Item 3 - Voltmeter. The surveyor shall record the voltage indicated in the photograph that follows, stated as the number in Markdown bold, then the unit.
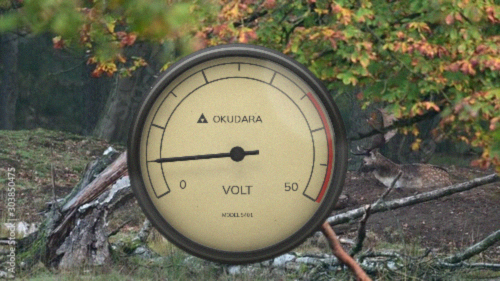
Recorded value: **5** V
